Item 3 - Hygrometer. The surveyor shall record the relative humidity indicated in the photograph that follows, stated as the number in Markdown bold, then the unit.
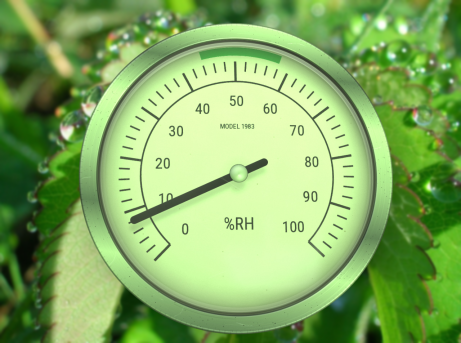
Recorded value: **8** %
